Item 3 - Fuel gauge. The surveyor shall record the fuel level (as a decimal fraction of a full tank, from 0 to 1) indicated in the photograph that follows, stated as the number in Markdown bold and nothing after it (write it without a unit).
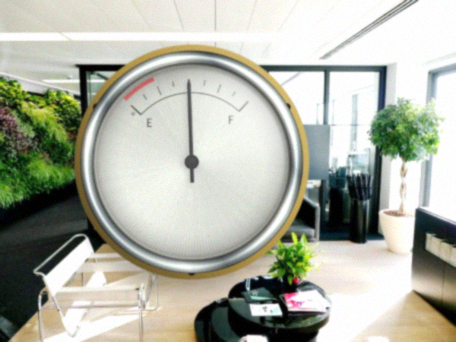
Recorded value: **0.5**
